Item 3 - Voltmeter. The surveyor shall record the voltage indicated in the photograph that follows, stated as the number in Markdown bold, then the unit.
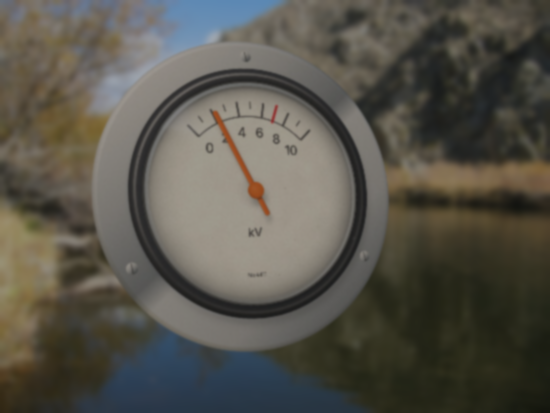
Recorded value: **2** kV
